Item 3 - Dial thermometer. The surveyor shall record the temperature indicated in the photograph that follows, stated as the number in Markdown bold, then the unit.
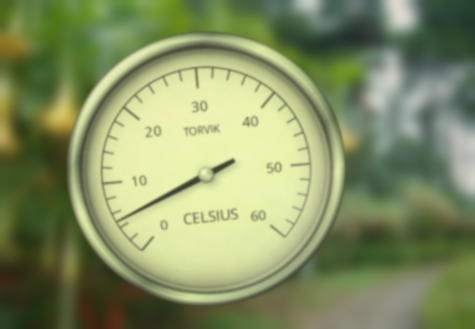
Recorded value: **5** °C
